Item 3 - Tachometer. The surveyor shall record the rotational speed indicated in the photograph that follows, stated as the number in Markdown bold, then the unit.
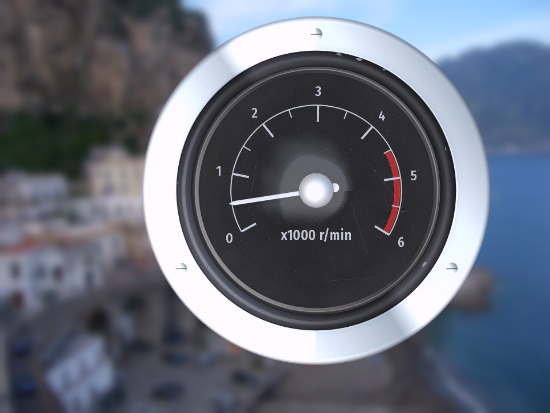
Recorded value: **500** rpm
